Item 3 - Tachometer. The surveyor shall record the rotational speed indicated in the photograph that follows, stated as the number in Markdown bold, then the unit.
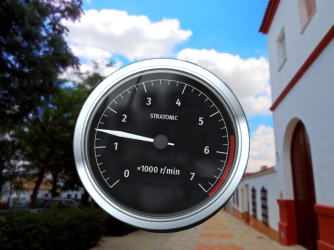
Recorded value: **1400** rpm
